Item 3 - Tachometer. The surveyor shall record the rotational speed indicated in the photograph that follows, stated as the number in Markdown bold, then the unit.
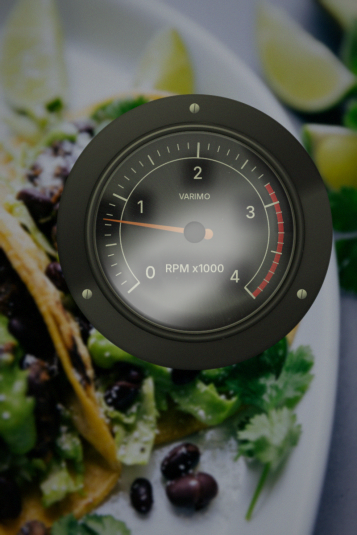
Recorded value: **750** rpm
